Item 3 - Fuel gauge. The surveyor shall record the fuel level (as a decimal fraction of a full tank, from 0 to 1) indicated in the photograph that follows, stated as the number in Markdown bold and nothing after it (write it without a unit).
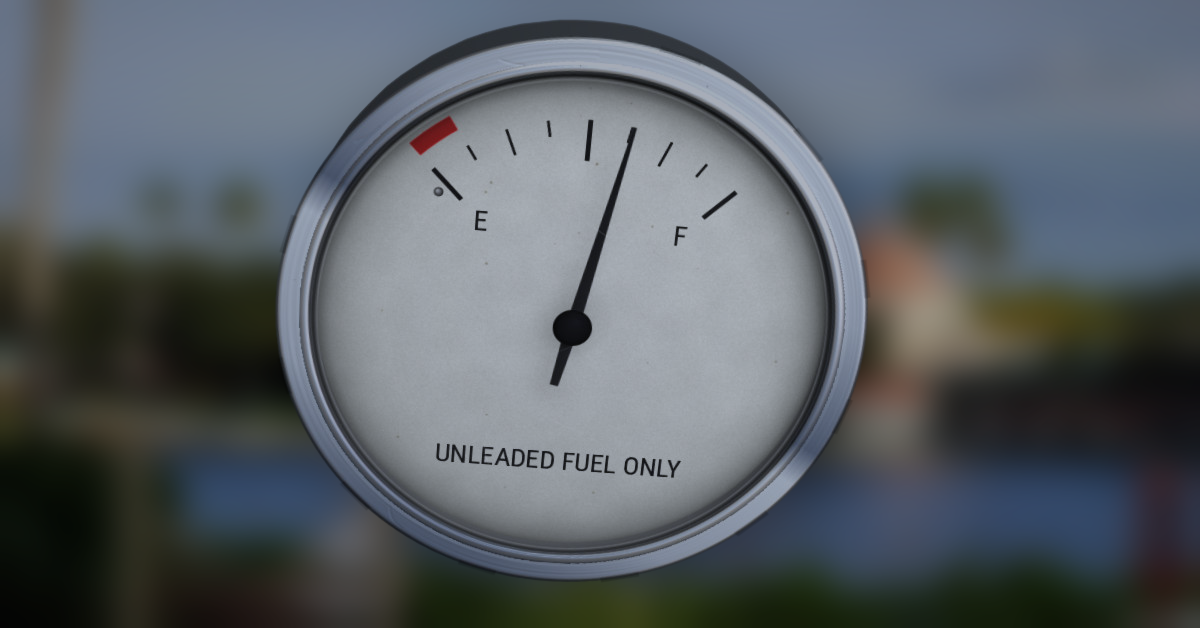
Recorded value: **0.625**
